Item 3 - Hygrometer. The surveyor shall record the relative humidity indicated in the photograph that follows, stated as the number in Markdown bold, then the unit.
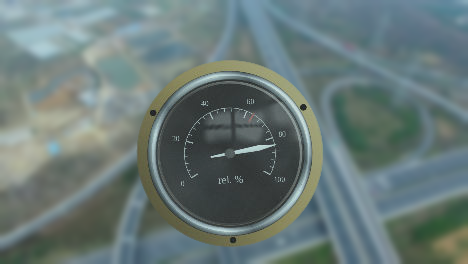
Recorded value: **84** %
